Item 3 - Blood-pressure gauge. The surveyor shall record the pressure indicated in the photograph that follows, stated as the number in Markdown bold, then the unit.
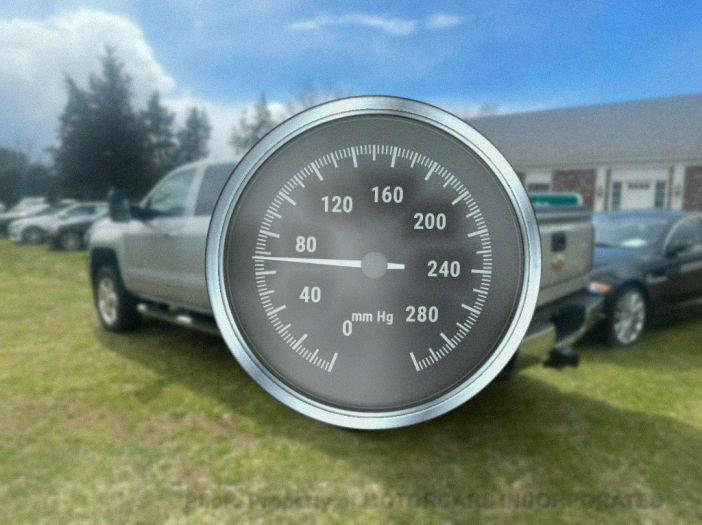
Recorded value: **68** mmHg
